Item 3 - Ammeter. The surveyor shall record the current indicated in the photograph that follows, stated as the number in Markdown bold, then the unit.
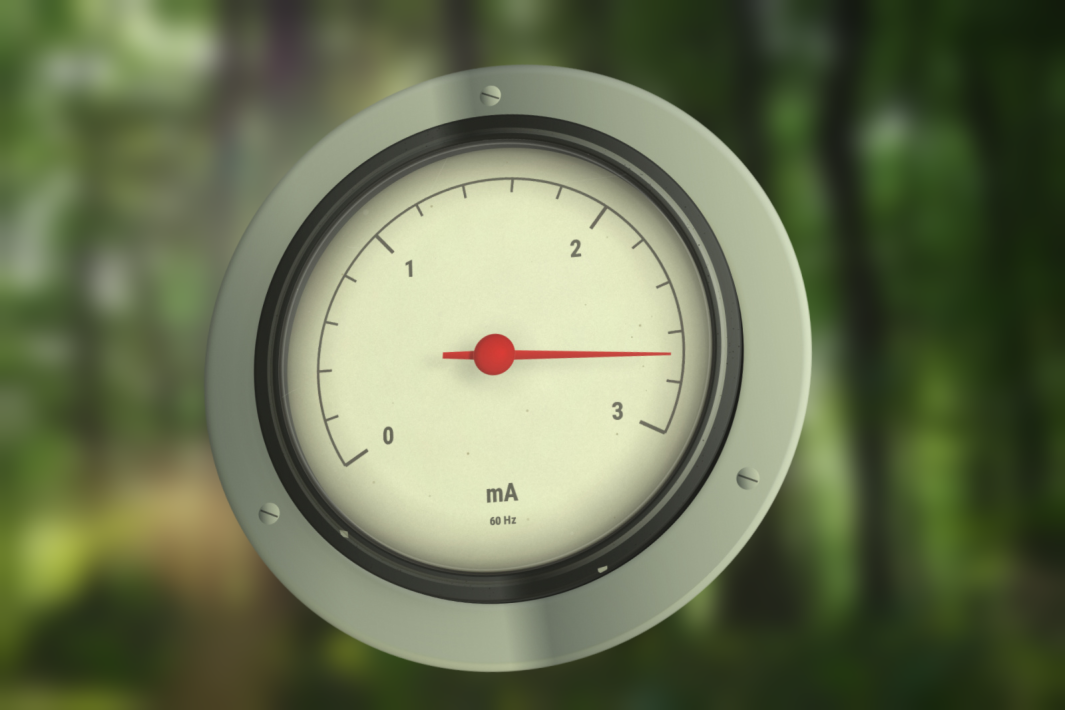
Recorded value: **2.7** mA
